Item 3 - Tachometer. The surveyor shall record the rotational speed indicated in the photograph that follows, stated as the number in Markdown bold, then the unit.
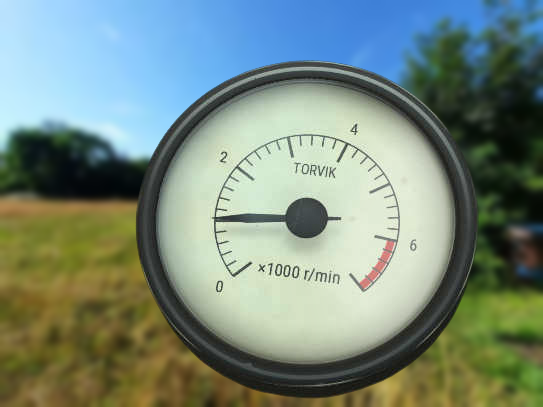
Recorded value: **1000** rpm
